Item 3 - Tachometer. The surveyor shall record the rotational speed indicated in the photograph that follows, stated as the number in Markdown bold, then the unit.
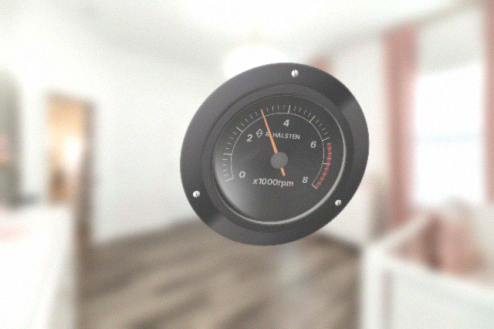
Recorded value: **3000** rpm
